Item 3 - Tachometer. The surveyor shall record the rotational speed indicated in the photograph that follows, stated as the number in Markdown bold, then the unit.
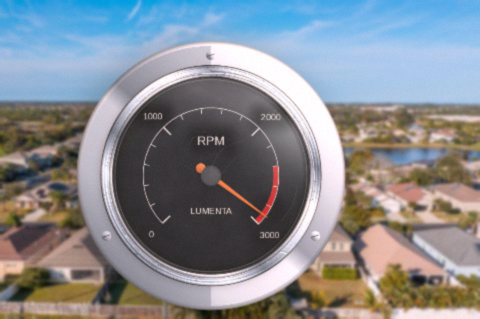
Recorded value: **2900** rpm
